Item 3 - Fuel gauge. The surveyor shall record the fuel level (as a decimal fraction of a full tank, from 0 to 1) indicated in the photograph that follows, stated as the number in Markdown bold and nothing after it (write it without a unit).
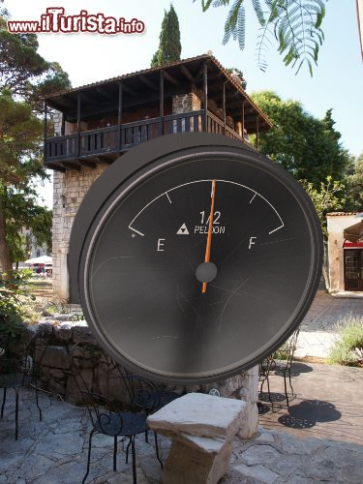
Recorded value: **0.5**
